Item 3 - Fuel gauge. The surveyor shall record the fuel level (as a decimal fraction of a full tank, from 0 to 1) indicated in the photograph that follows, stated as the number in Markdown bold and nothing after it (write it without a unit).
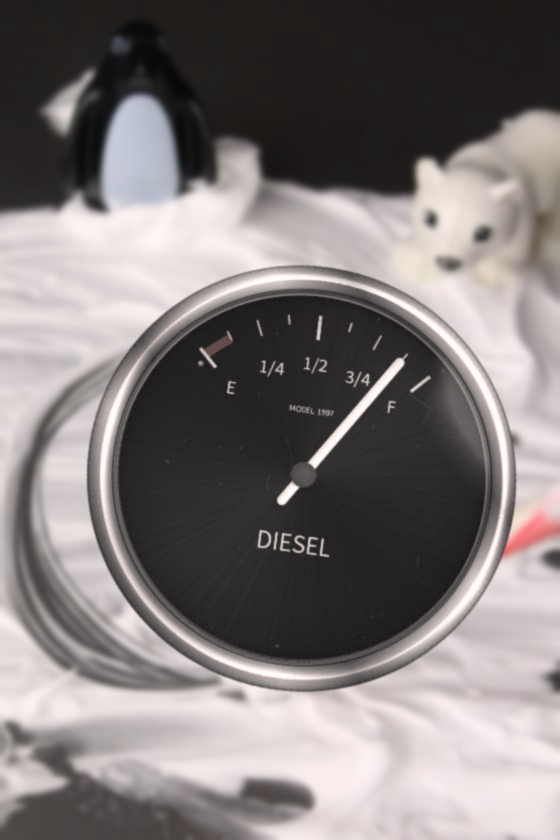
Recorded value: **0.875**
